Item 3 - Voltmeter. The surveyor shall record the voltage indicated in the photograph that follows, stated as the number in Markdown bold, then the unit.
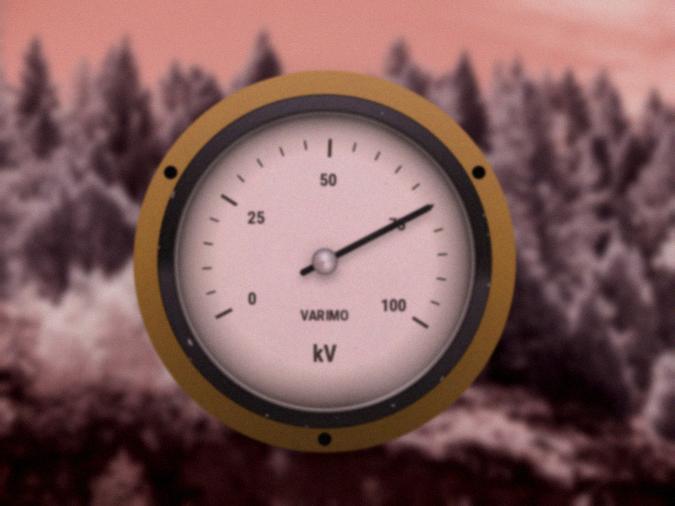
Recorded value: **75** kV
